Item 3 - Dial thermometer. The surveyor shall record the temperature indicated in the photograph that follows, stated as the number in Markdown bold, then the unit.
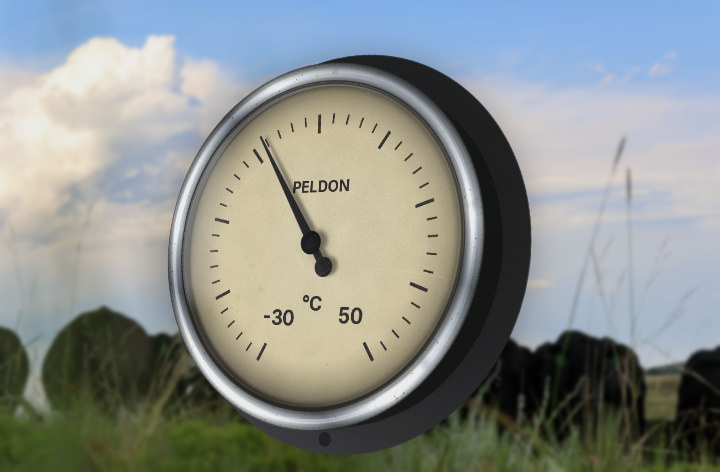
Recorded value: **2** °C
